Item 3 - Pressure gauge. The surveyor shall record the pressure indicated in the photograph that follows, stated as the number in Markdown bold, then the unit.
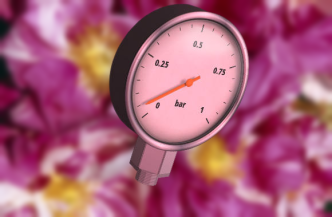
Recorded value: **0.05** bar
